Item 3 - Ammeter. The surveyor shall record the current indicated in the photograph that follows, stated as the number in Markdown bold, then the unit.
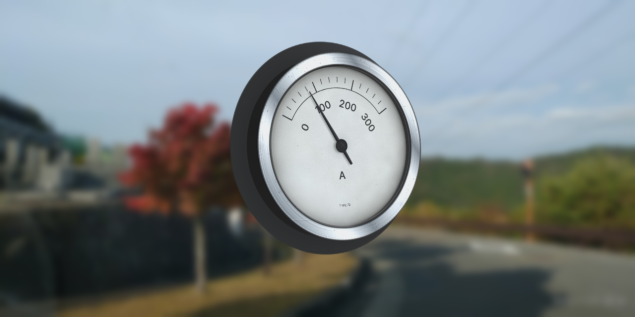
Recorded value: **80** A
